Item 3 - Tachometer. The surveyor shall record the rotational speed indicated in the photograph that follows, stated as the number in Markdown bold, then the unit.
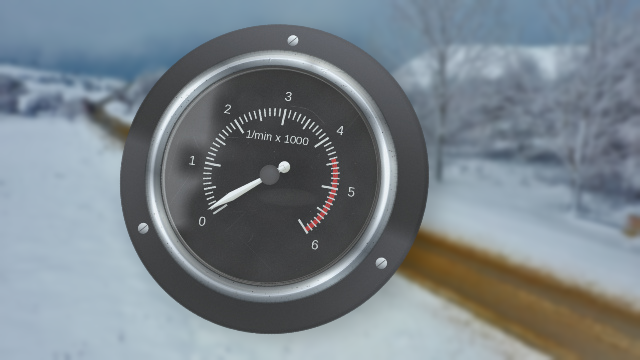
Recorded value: **100** rpm
